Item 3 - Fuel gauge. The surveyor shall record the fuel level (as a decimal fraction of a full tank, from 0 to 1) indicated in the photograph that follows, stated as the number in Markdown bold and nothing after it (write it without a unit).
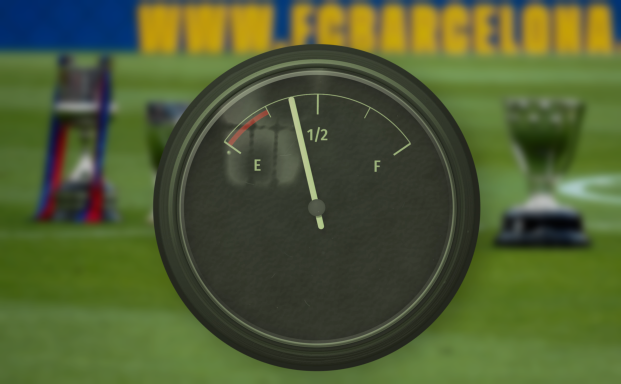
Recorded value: **0.375**
